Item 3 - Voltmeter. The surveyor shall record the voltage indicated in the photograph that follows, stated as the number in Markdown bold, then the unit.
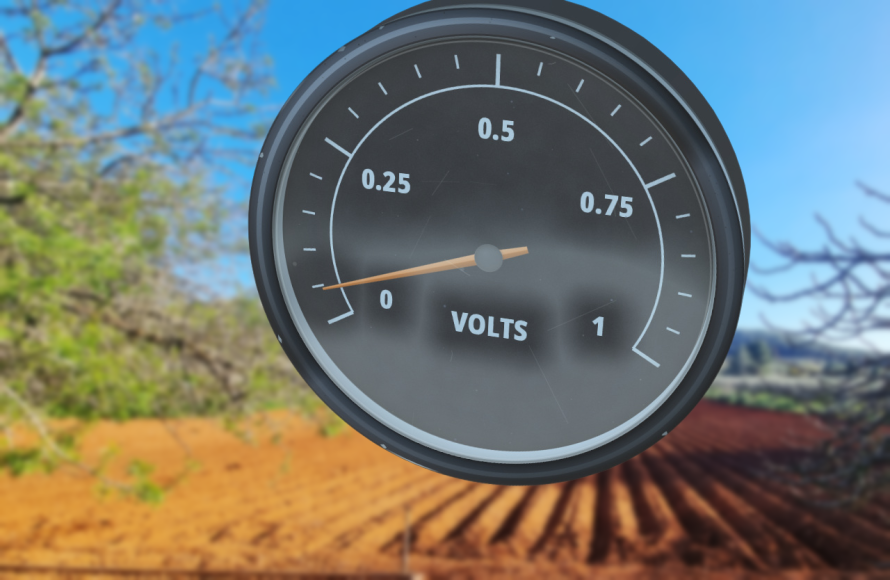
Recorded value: **0.05** V
